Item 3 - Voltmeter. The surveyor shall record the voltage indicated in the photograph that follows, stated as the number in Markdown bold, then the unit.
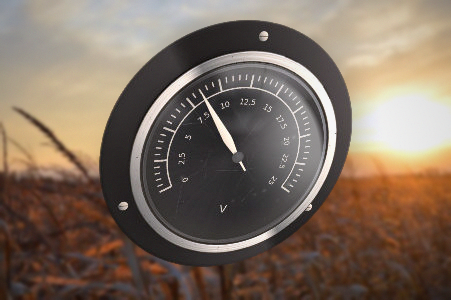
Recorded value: **8.5** V
